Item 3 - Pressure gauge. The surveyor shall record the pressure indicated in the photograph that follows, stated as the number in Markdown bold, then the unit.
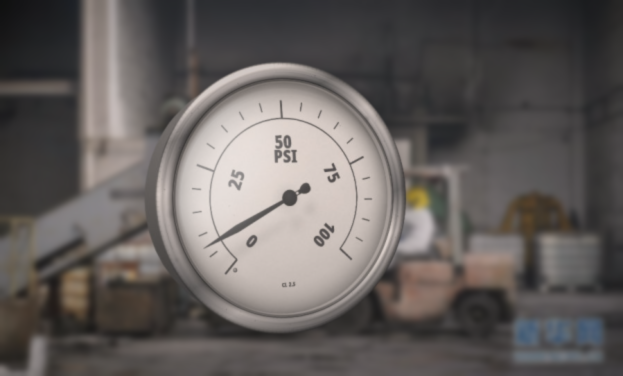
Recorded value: **7.5** psi
